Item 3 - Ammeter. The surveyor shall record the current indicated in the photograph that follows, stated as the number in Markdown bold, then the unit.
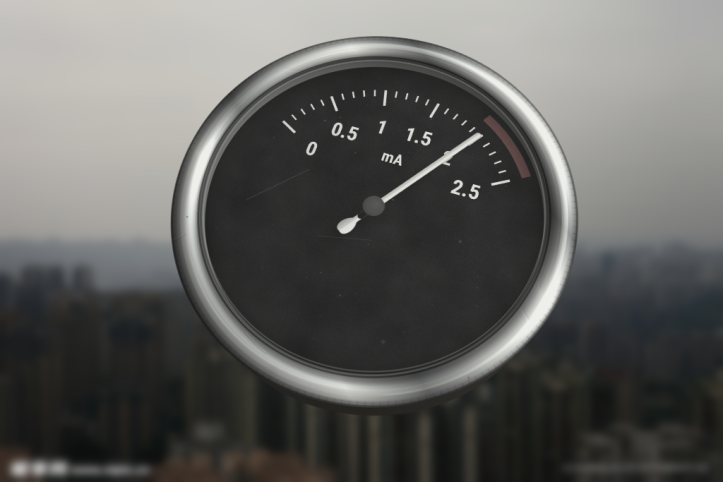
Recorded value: **2** mA
